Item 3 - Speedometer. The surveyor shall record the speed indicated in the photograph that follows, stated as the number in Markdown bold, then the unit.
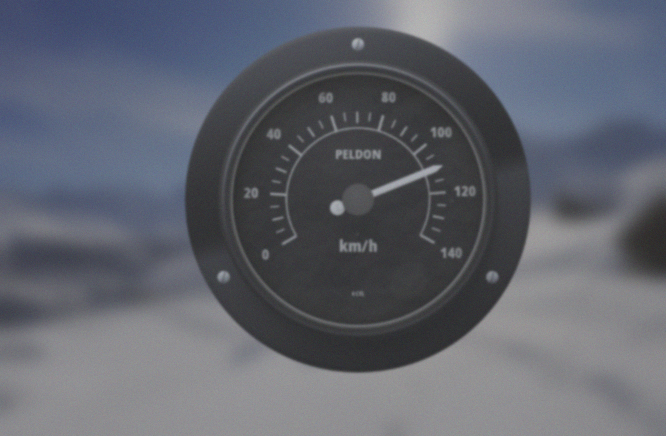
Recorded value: **110** km/h
